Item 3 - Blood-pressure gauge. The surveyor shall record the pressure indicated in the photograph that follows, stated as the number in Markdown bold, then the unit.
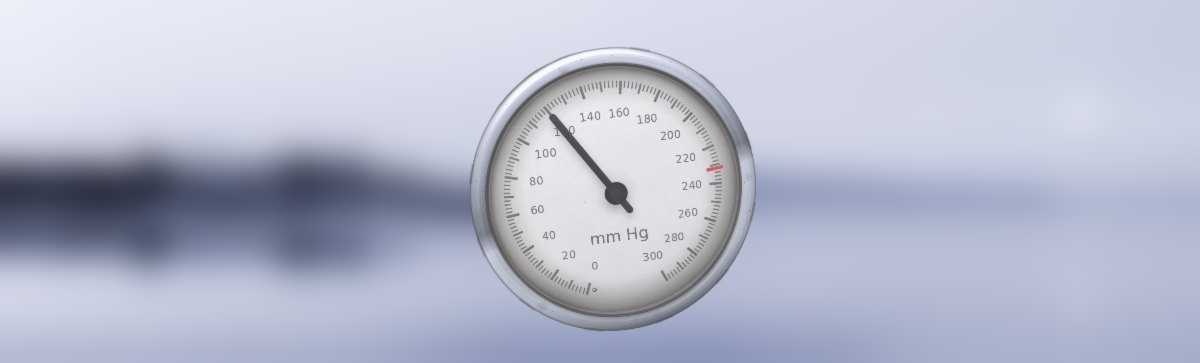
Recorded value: **120** mmHg
